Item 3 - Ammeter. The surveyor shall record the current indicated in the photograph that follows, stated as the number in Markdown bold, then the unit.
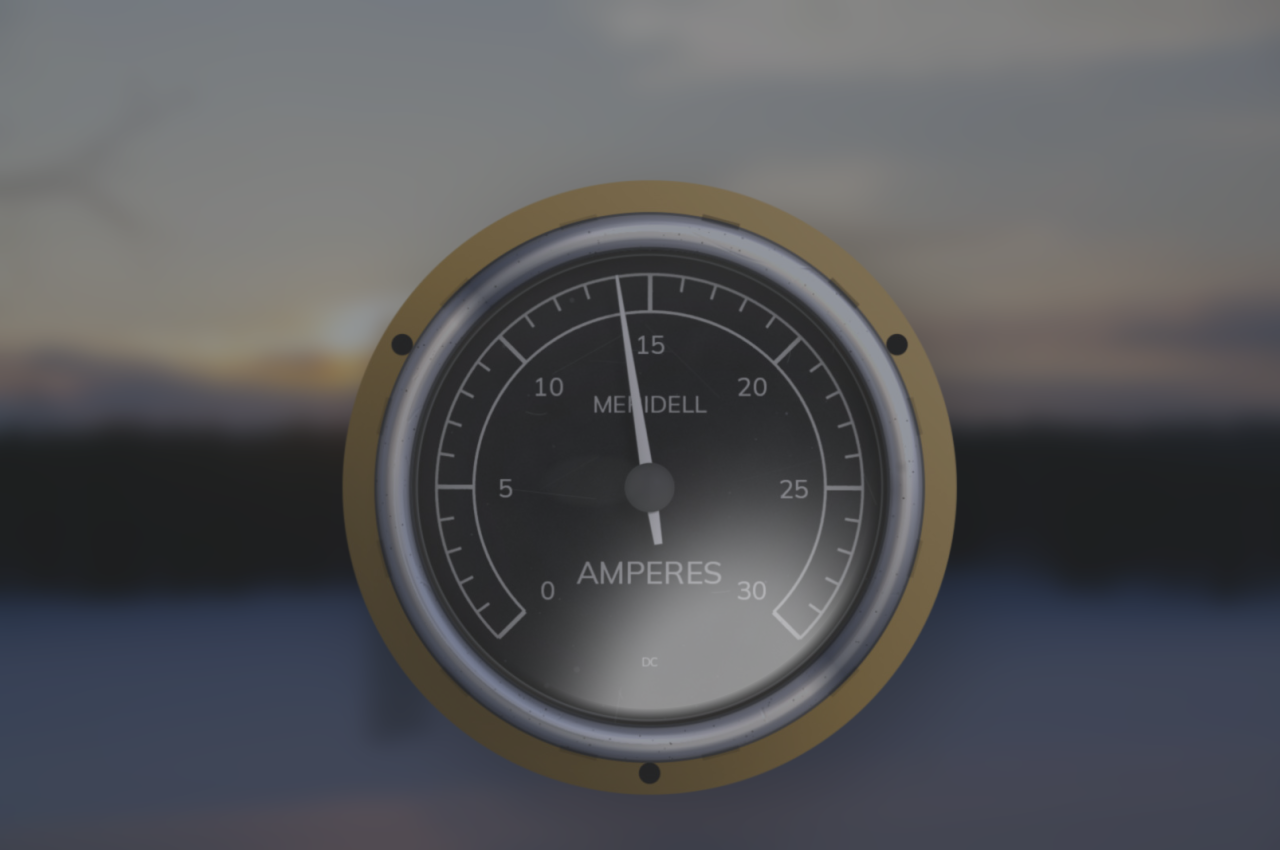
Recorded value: **14** A
